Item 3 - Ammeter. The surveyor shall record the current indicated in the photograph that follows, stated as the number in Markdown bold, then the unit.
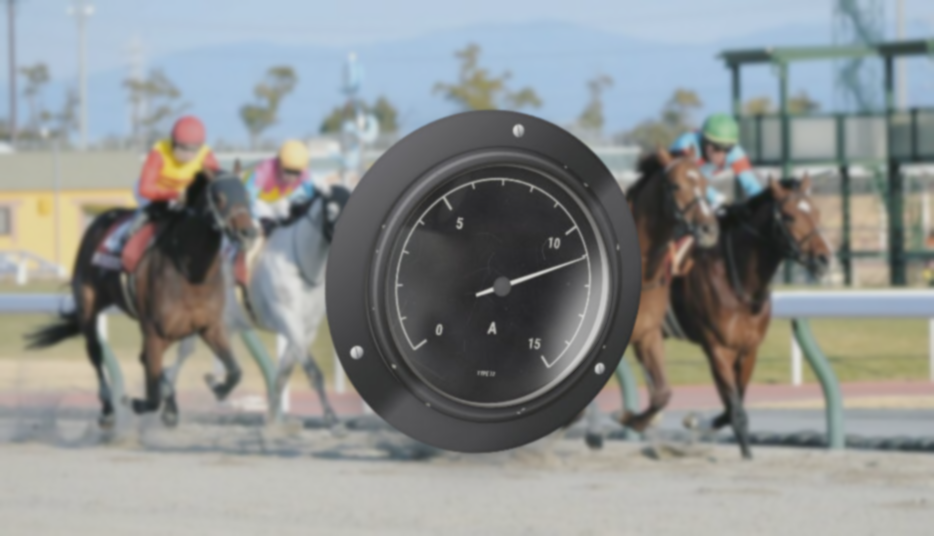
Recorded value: **11** A
